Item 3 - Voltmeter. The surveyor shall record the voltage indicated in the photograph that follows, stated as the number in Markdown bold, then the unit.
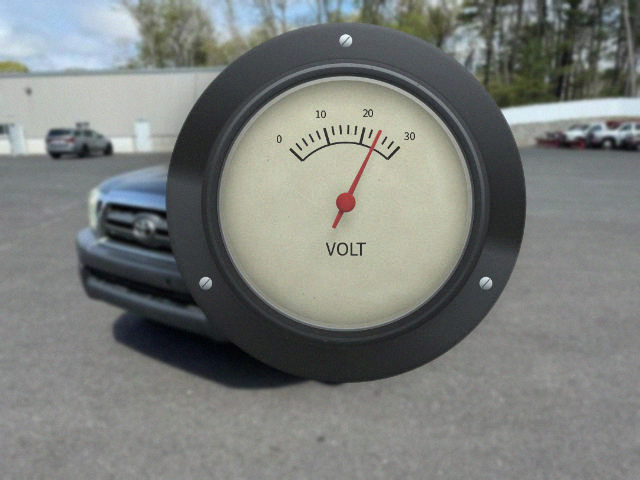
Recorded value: **24** V
